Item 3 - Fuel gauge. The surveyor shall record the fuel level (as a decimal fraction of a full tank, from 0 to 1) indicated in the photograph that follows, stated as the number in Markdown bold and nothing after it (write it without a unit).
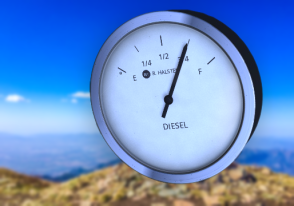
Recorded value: **0.75**
